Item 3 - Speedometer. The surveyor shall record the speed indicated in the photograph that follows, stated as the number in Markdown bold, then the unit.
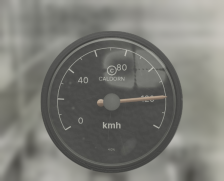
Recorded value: **120** km/h
